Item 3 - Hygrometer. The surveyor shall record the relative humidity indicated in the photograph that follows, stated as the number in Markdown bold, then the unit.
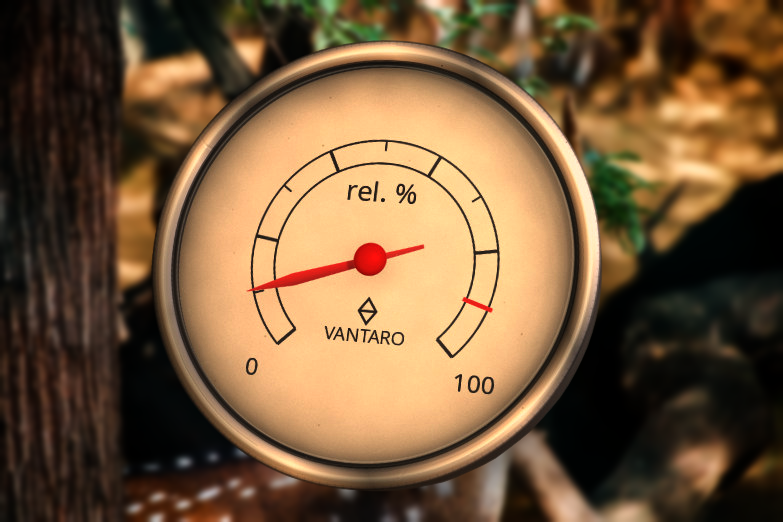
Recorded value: **10** %
